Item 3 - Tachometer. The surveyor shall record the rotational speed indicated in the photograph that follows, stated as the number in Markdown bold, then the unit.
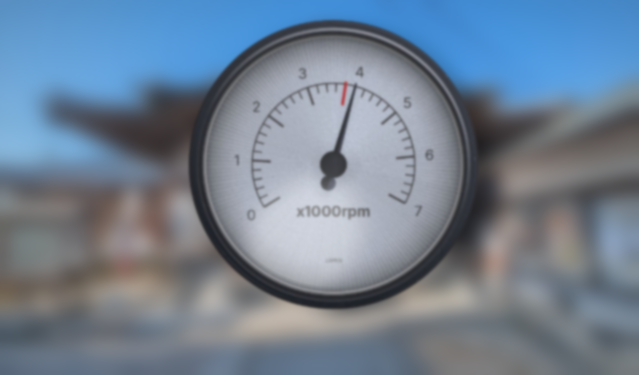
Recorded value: **4000** rpm
